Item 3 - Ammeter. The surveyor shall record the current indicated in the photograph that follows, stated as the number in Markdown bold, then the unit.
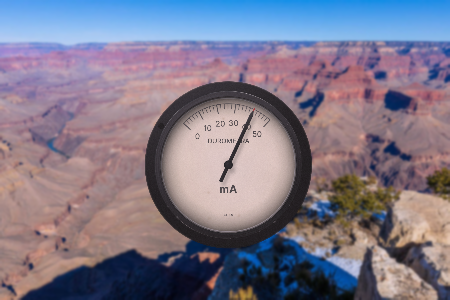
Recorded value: **40** mA
